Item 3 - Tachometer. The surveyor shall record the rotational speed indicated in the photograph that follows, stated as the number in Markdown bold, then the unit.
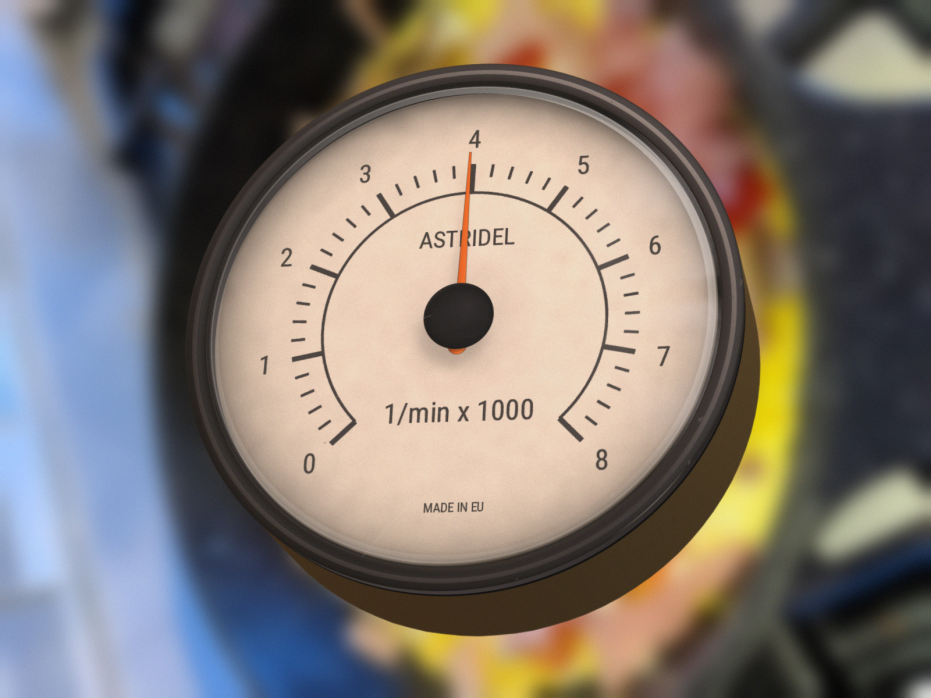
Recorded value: **4000** rpm
